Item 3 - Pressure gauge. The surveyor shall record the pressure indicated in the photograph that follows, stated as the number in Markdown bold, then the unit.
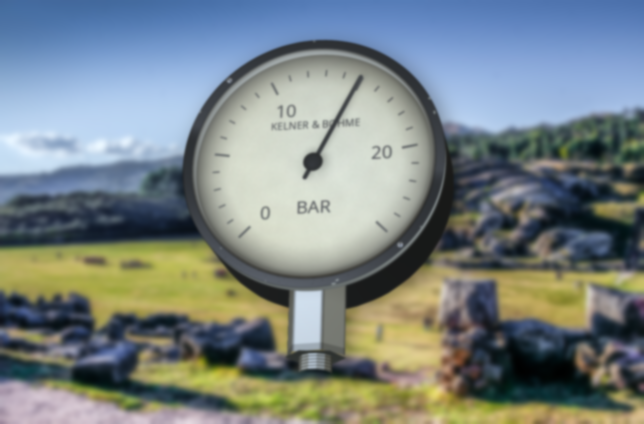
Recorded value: **15** bar
